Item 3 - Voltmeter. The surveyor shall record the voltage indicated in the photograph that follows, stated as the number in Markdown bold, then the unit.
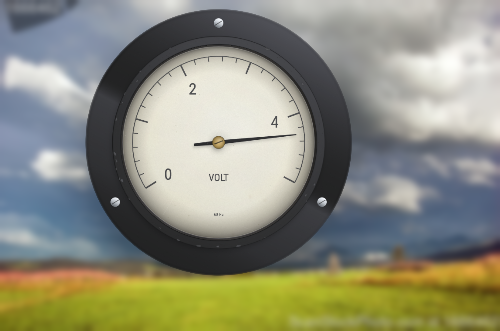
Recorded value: **4.3** V
